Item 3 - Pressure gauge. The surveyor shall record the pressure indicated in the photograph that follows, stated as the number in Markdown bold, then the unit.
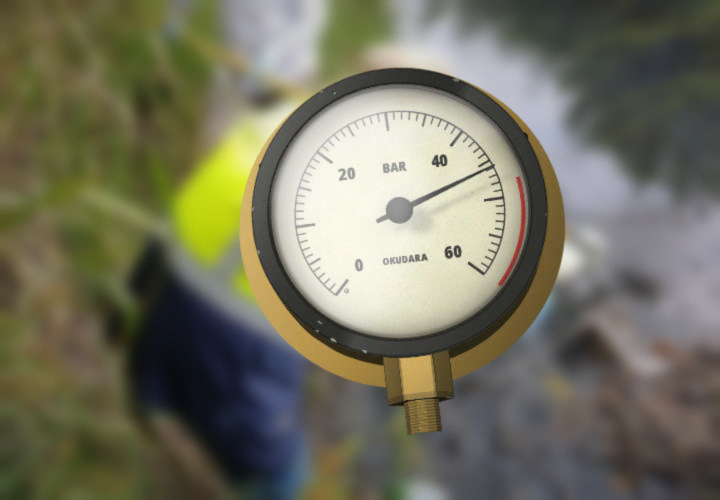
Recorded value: **46** bar
